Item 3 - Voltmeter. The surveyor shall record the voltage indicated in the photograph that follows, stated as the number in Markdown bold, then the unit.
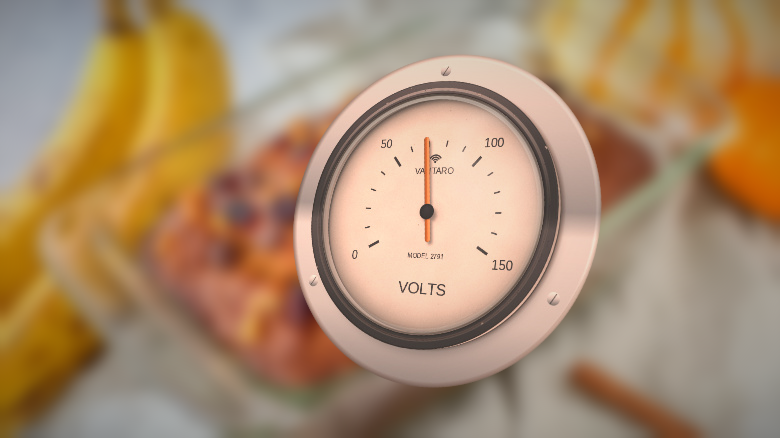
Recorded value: **70** V
